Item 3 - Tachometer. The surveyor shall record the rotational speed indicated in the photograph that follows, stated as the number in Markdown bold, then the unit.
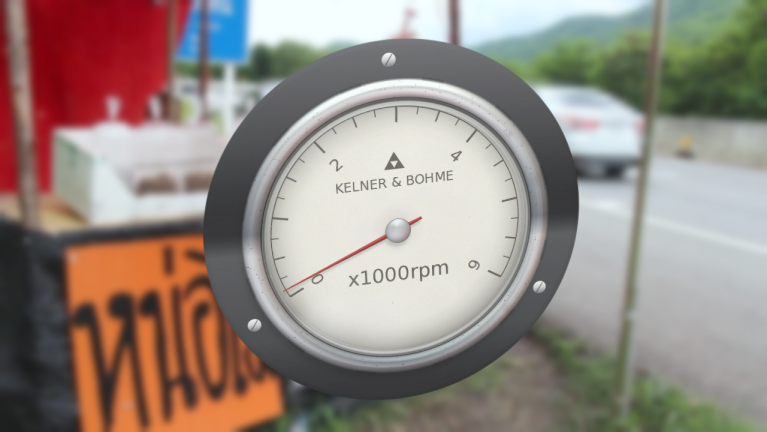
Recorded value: **125** rpm
